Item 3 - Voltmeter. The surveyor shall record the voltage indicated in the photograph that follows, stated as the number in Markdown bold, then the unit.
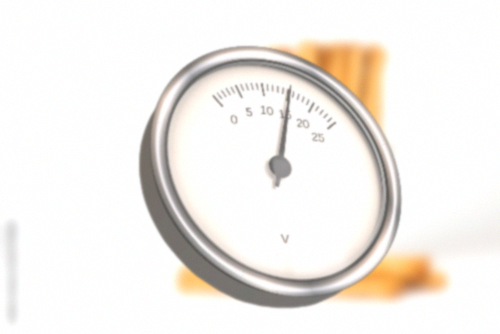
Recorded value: **15** V
